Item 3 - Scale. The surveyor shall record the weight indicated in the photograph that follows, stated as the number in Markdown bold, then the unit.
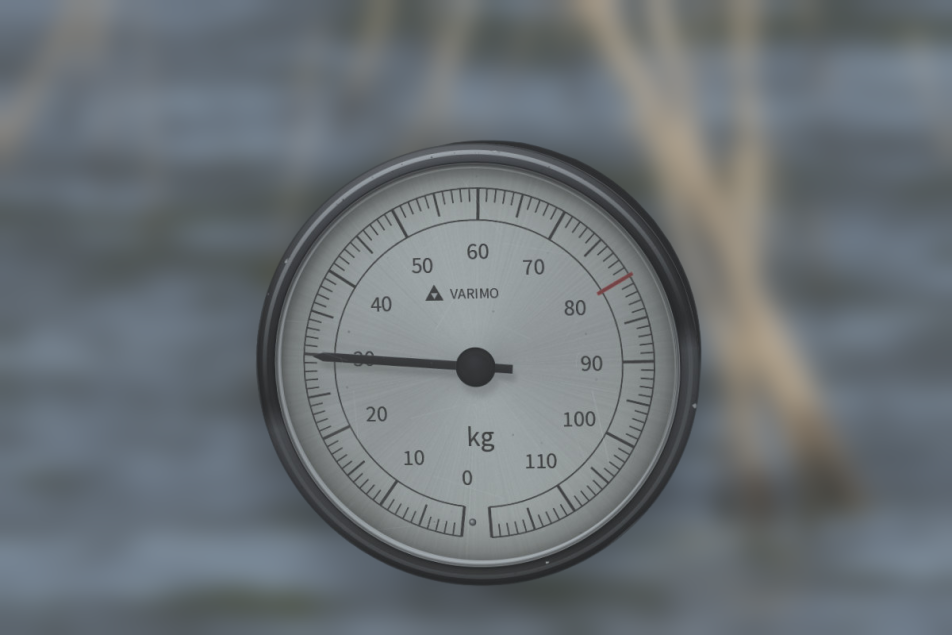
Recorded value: **30** kg
